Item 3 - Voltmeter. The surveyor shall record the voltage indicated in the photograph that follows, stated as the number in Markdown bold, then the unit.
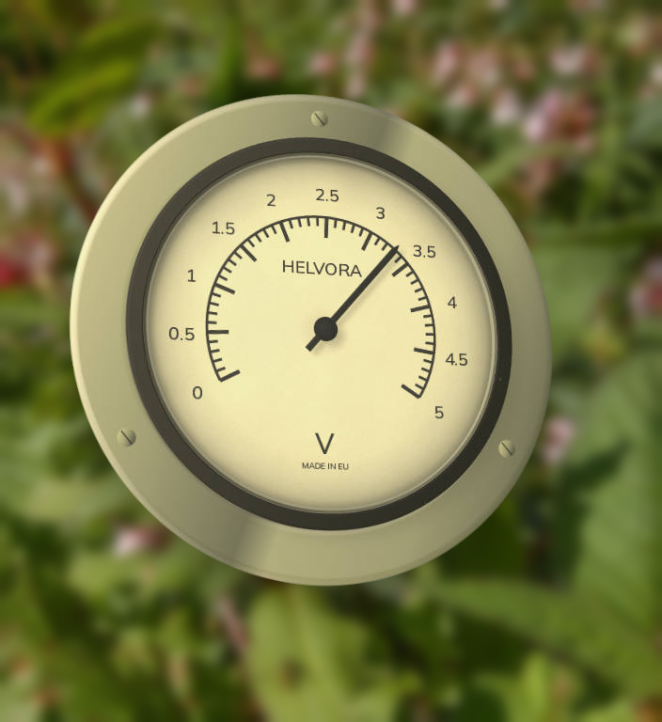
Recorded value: **3.3** V
